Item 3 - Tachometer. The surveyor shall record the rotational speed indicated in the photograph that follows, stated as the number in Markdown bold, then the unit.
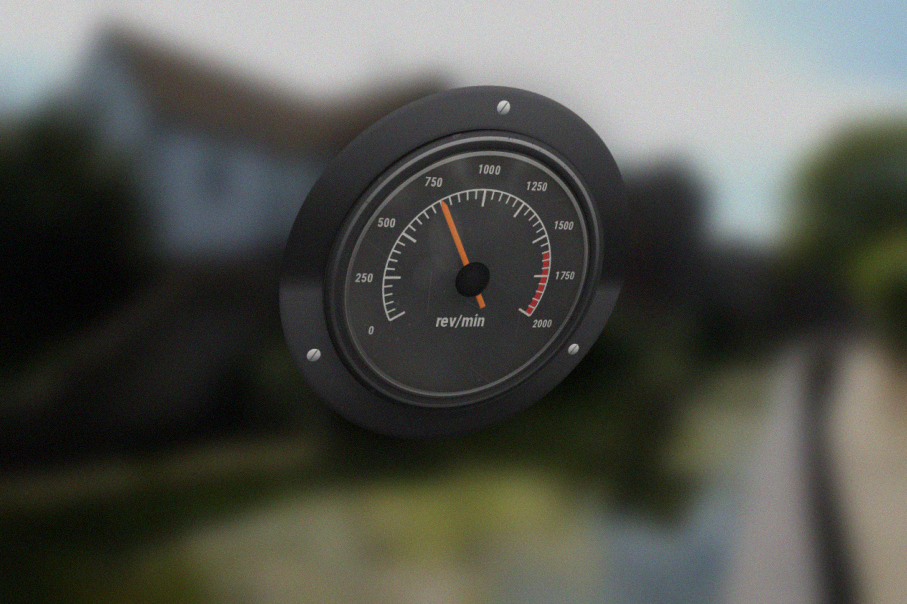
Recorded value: **750** rpm
